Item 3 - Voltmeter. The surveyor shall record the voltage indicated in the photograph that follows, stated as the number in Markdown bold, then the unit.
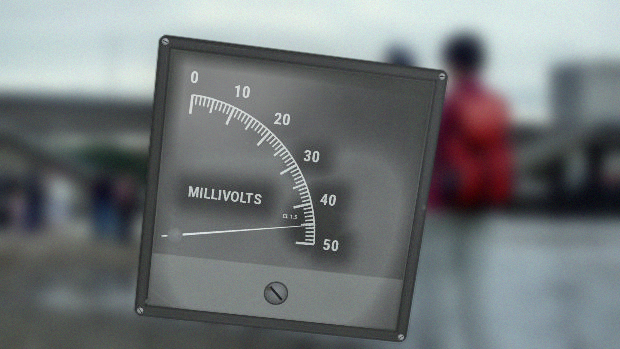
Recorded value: **45** mV
